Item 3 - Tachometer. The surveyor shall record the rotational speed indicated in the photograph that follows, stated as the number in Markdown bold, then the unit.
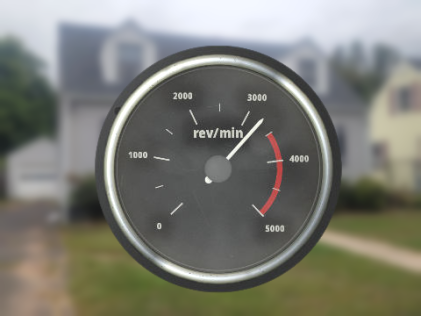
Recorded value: **3250** rpm
